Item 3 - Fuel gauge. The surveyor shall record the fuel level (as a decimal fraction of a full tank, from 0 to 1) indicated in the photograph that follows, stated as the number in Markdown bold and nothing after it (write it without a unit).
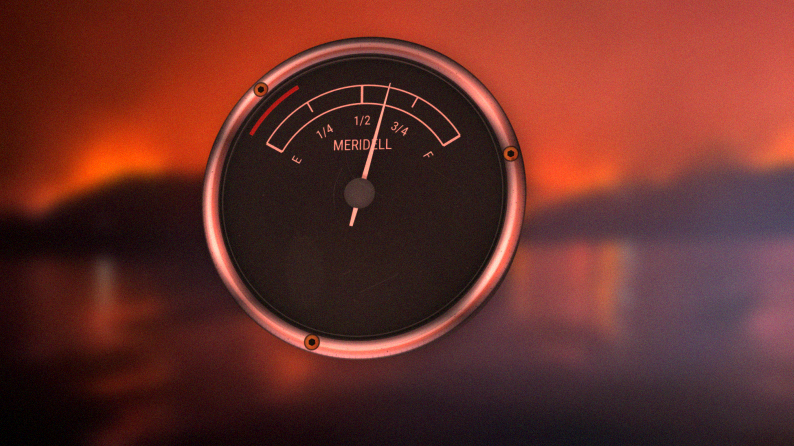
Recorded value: **0.625**
